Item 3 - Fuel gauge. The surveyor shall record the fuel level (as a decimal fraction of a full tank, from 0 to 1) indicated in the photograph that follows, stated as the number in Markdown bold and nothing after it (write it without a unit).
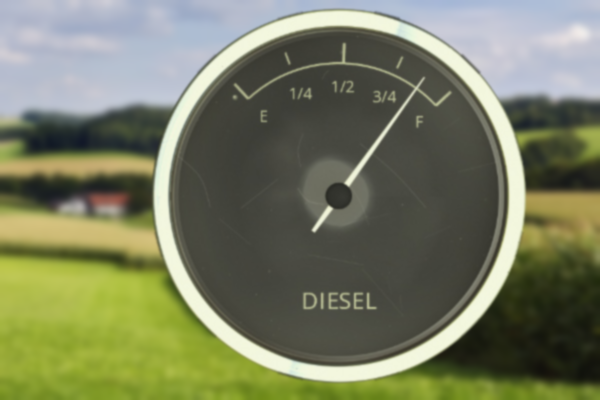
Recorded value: **0.875**
